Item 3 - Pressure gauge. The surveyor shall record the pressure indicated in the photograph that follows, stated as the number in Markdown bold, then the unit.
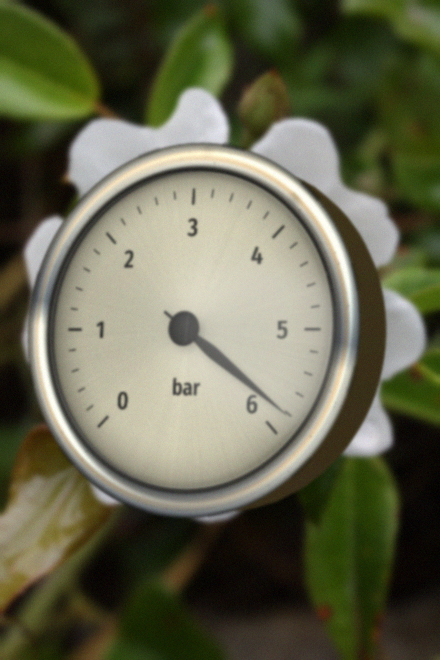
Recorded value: **5.8** bar
